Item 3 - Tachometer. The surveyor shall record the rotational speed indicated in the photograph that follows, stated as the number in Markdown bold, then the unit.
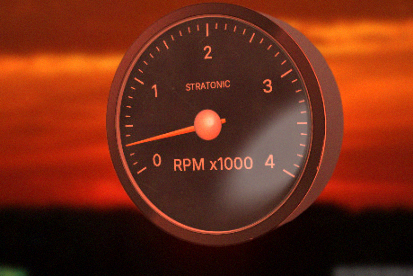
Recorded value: **300** rpm
